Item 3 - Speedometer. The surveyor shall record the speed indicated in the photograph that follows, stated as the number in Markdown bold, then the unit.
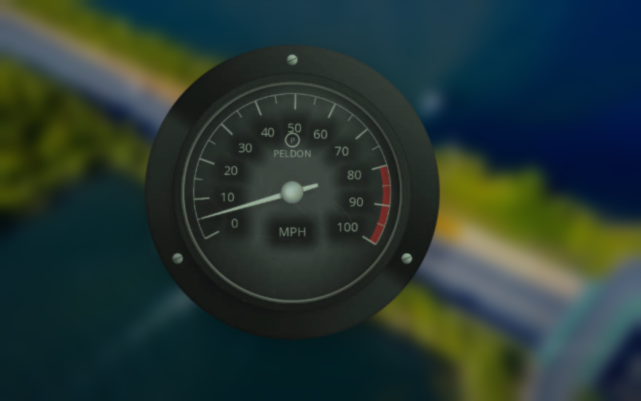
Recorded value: **5** mph
